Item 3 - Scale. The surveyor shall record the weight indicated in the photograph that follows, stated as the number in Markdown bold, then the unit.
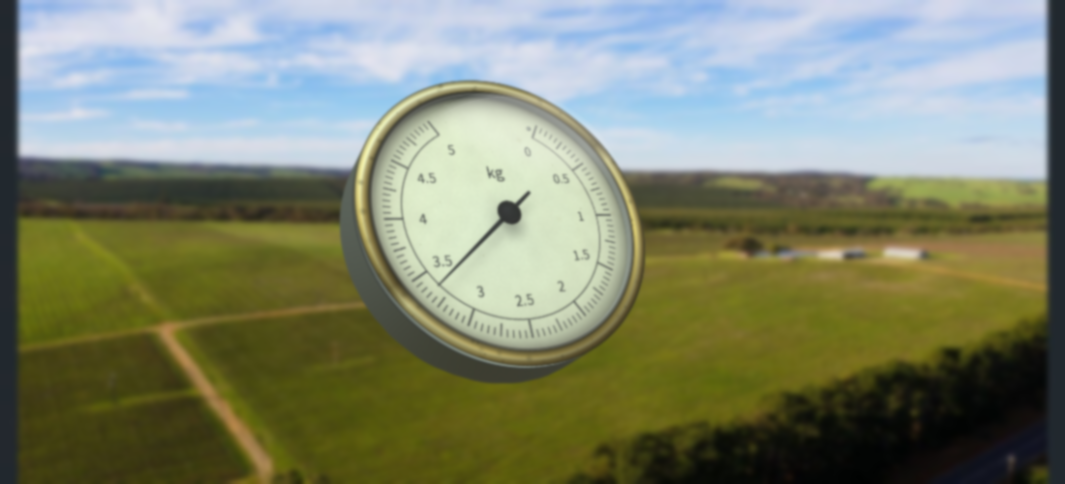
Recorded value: **3.35** kg
